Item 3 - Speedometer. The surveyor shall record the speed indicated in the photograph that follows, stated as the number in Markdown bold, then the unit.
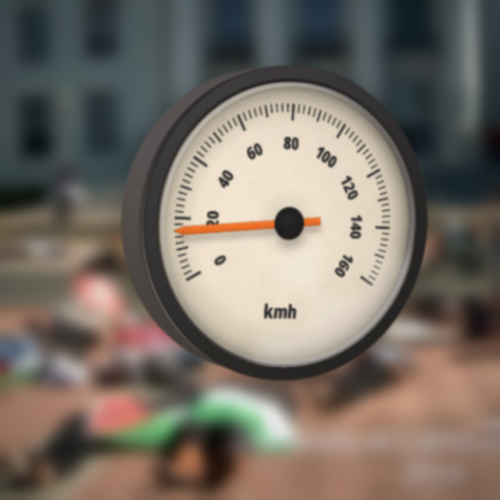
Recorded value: **16** km/h
